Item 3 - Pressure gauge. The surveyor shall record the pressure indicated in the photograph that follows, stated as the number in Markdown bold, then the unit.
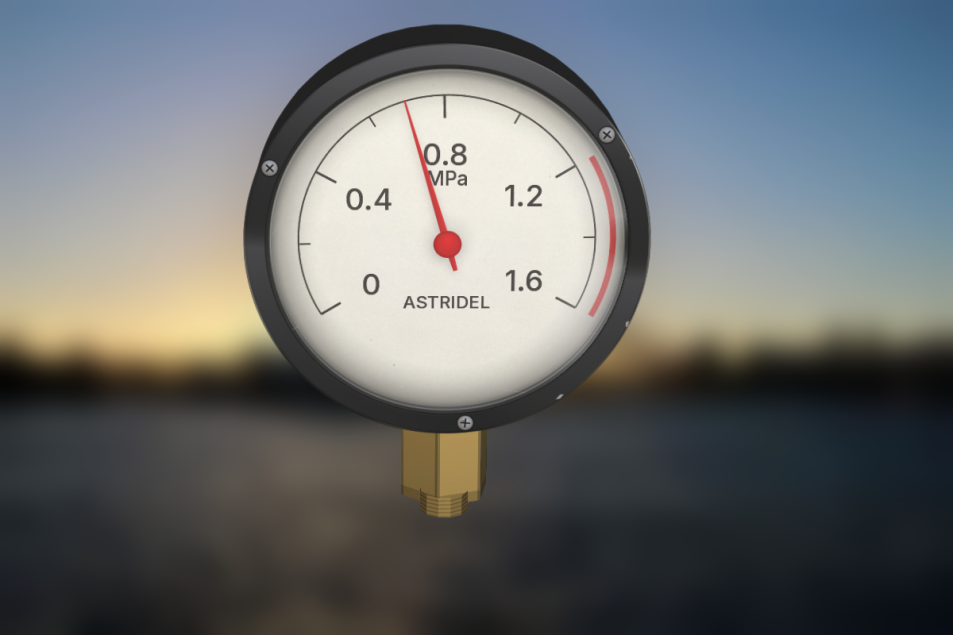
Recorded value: **0.7** MPa
